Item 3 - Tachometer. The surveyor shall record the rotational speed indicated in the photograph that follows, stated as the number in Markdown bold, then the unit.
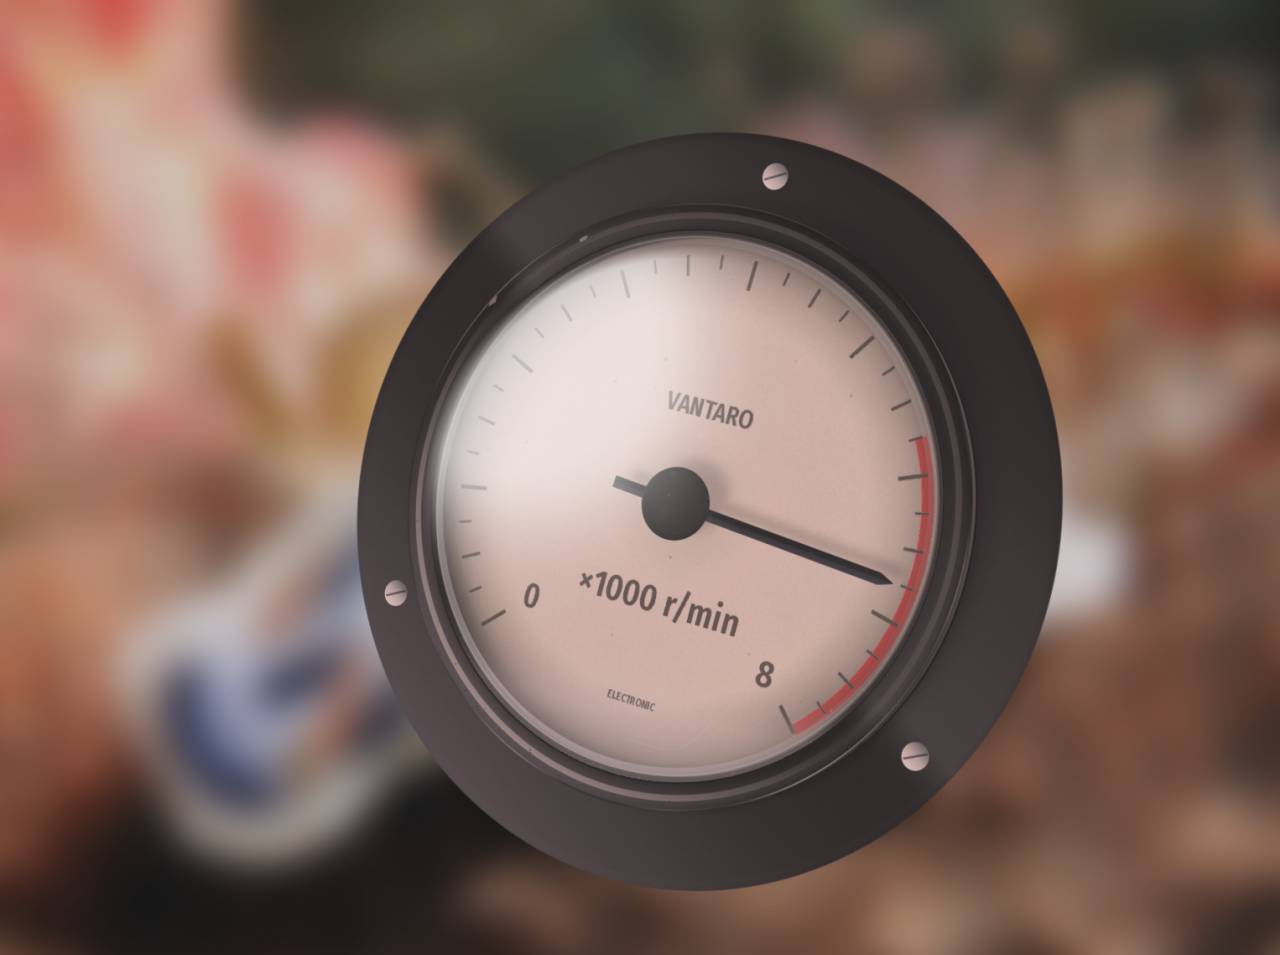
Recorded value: **6750** rpm
